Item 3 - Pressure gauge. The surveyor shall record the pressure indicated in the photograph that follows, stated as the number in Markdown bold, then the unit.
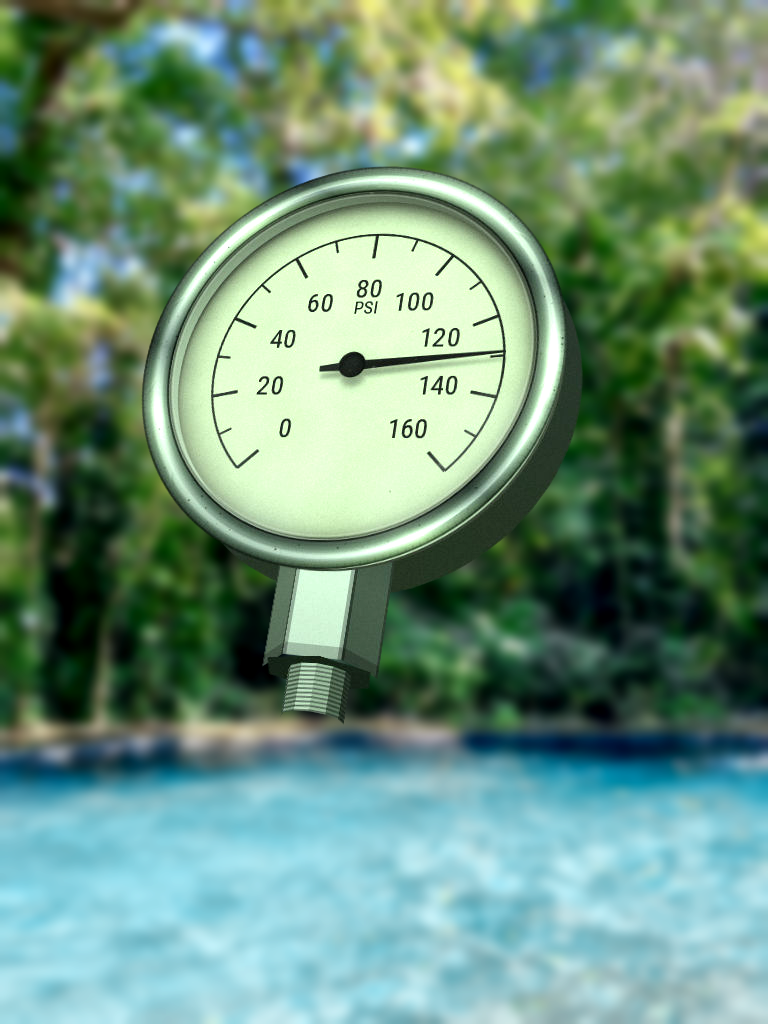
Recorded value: **130** psi
